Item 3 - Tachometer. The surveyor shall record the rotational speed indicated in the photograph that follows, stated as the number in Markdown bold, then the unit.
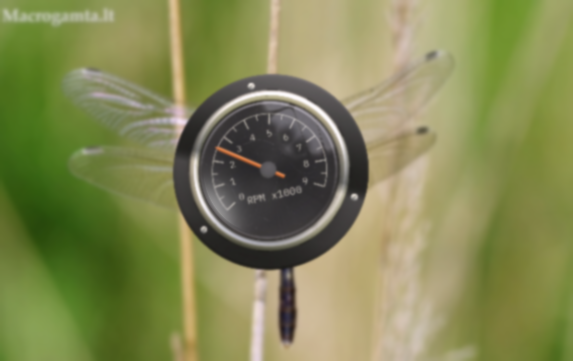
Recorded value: **2500** rpm
